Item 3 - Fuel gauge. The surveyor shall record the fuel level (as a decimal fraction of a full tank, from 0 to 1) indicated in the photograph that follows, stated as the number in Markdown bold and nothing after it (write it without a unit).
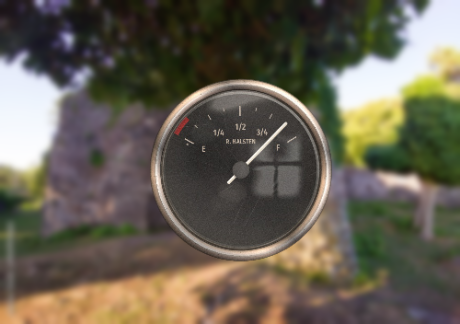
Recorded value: **0.875**
